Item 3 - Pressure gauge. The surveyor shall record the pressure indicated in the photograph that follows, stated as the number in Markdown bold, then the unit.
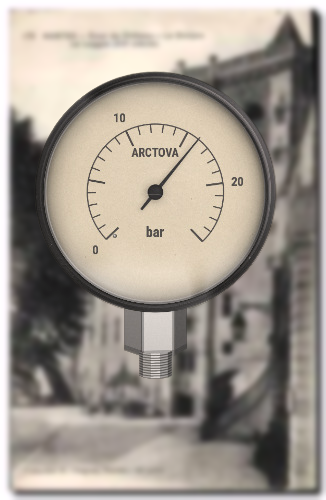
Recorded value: **16** bar
